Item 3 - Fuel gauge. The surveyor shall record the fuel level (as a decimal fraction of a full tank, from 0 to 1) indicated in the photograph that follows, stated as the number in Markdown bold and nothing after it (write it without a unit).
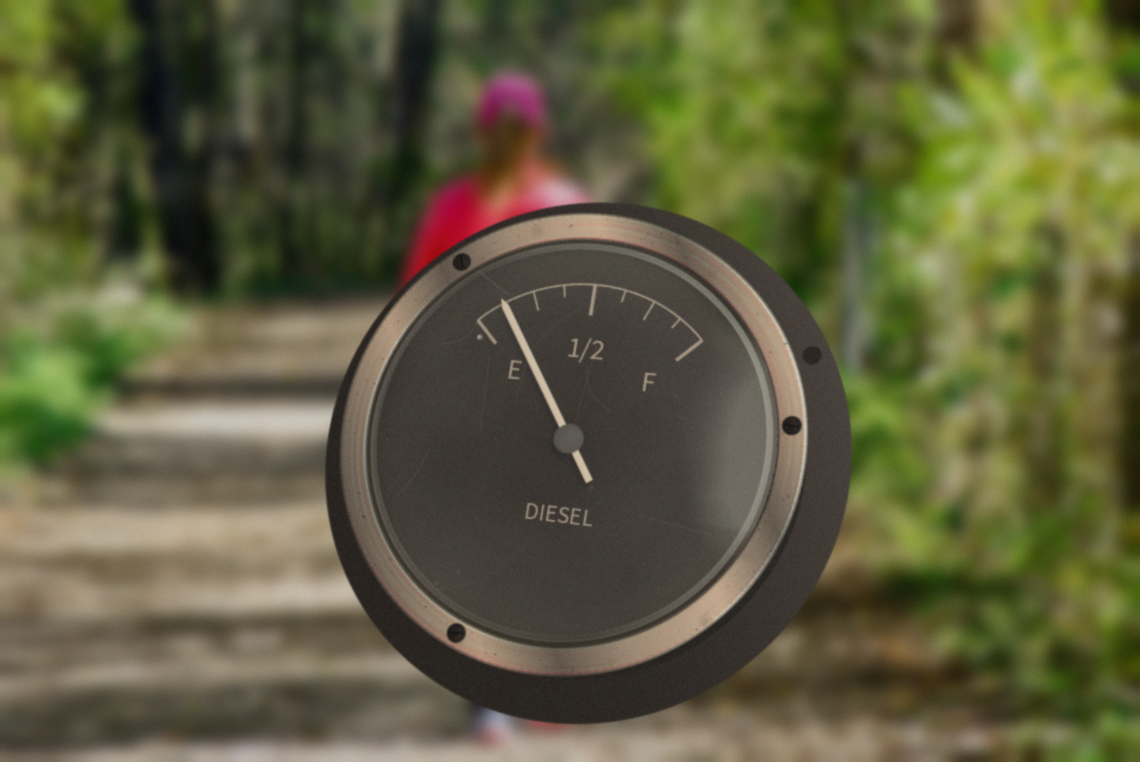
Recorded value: **0.125**
